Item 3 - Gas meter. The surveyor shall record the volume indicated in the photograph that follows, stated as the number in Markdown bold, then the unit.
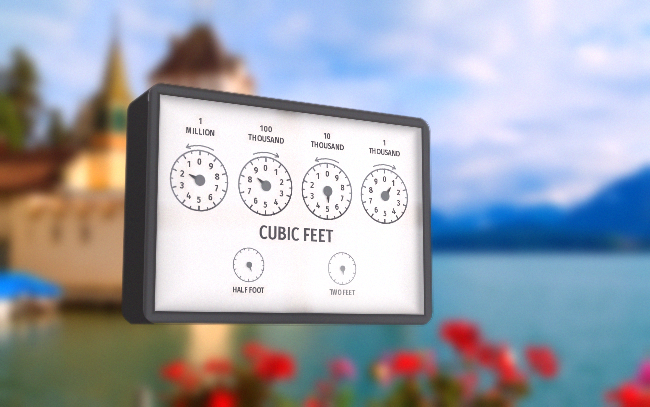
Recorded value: **185100** ft³
